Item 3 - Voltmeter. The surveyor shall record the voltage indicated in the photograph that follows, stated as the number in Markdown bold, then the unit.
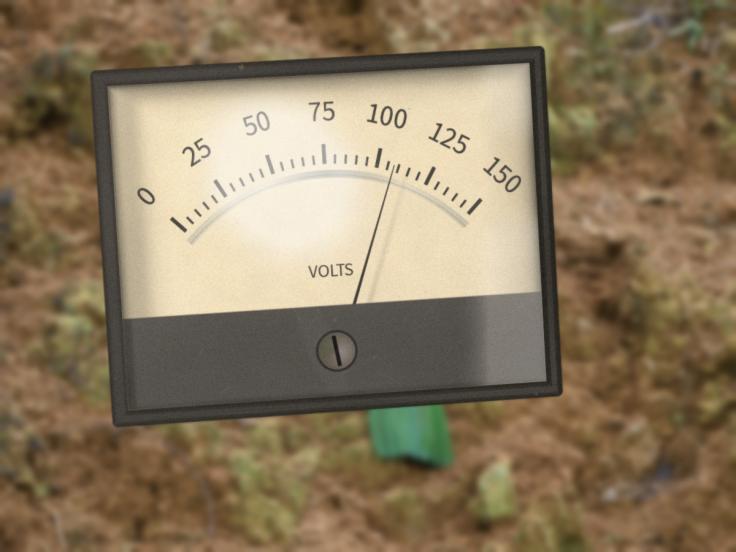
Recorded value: **107.5** V
